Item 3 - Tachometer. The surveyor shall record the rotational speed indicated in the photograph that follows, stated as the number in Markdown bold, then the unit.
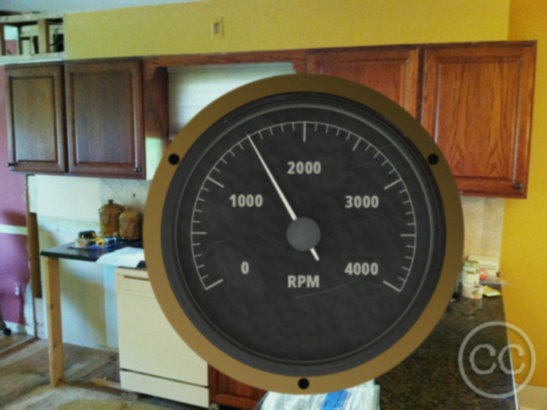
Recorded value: **1500** rpm
